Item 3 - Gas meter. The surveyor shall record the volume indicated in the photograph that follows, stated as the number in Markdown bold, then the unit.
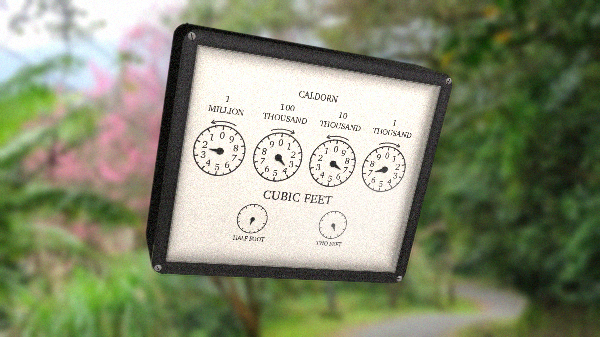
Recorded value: **236700** ft³
